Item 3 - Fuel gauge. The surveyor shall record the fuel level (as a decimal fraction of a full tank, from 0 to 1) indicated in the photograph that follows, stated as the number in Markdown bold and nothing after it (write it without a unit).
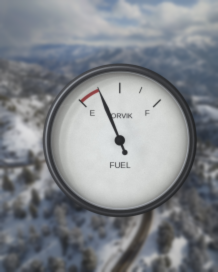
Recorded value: **0.25**
